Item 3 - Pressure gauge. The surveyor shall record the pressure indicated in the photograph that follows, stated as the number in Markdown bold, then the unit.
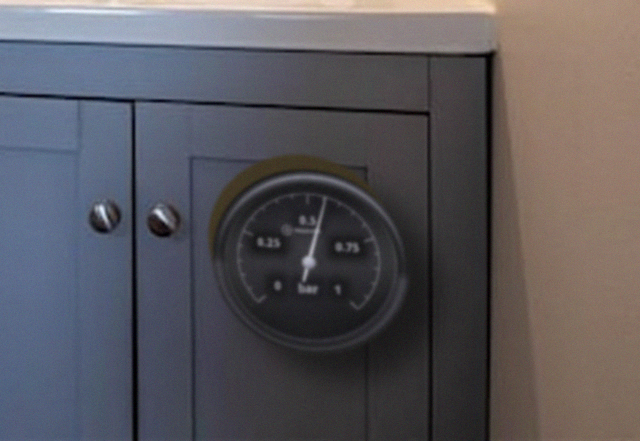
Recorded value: **0.55** bar
